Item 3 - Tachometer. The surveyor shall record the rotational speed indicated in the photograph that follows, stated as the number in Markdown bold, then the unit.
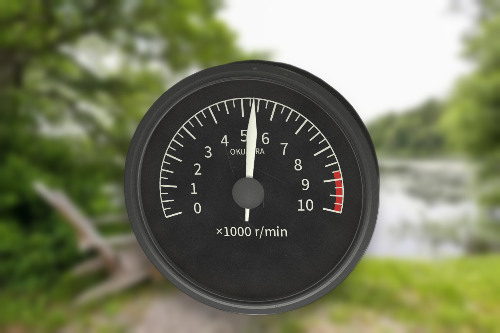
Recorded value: **5375** rpm
